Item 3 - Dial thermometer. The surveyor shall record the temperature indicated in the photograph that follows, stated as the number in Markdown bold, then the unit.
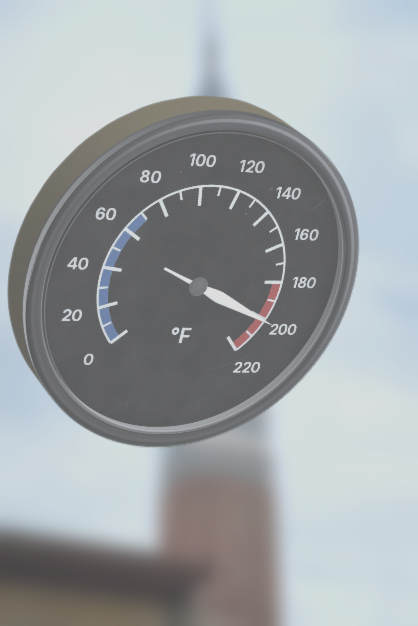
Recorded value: **200** °F
